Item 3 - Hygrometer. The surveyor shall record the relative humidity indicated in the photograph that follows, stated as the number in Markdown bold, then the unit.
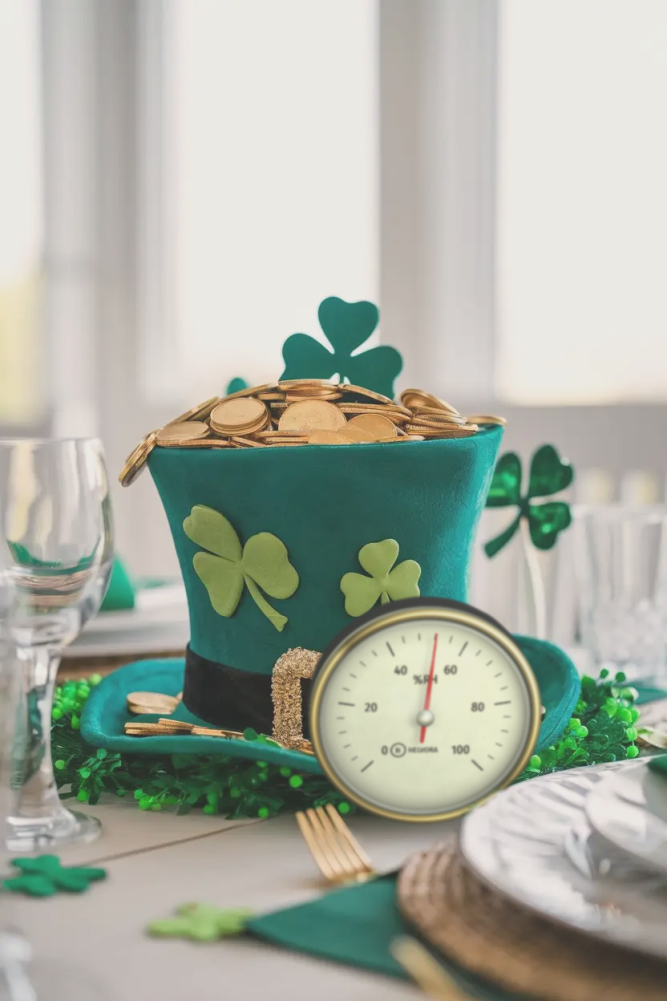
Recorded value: **52** %
